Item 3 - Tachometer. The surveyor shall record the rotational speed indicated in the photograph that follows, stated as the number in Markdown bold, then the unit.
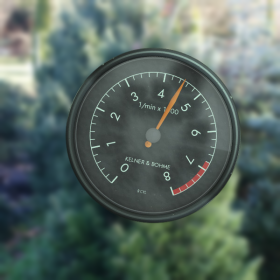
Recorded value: **4500** rpm
